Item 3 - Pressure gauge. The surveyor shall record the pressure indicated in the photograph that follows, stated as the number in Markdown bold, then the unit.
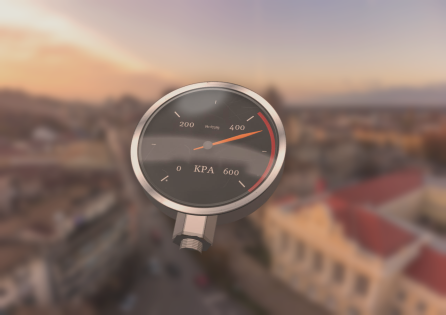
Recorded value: **450** kPa
